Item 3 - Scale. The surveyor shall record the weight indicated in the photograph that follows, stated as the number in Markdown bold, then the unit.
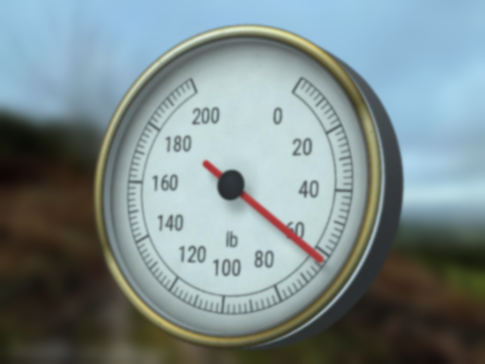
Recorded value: **62** lb
